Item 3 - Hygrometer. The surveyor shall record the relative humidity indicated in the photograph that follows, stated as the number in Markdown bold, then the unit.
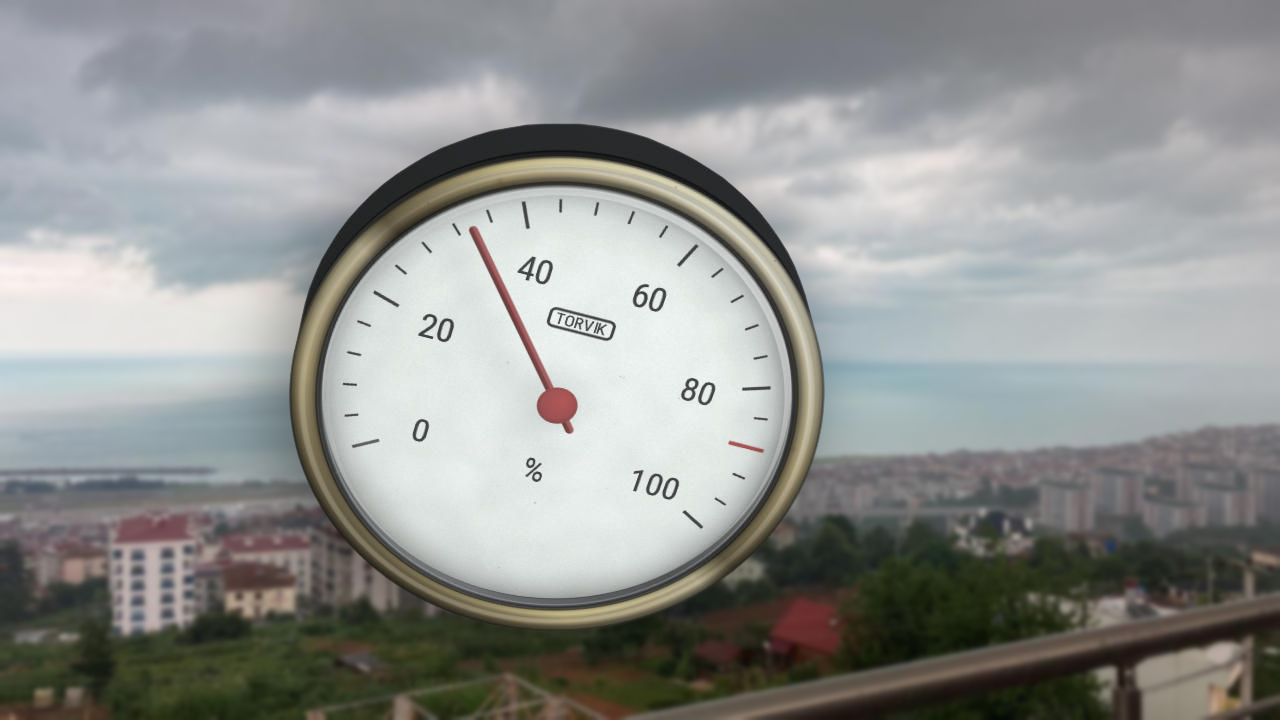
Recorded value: **34** %
